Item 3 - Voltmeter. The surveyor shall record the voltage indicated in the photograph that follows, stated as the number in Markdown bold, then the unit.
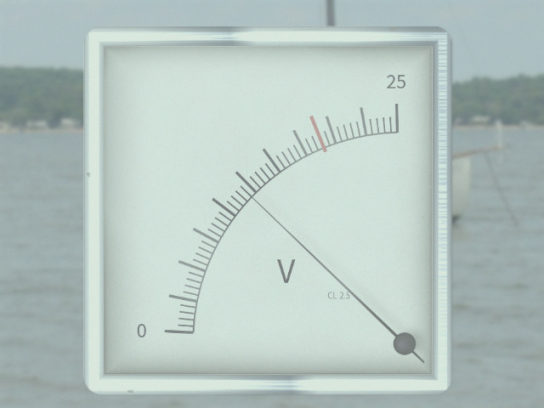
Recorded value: **12** V
